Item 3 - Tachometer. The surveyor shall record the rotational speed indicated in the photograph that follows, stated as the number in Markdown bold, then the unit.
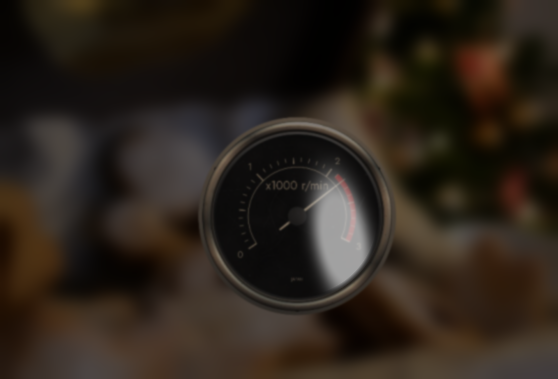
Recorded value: **2200** rpm
